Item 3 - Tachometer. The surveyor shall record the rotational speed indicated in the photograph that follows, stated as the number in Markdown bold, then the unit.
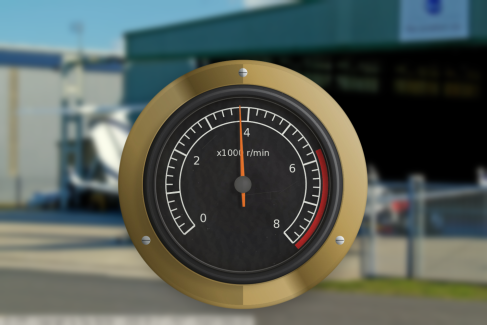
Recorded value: **3800** rpm
